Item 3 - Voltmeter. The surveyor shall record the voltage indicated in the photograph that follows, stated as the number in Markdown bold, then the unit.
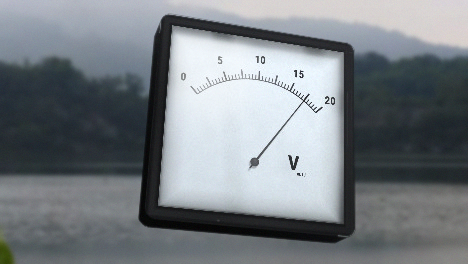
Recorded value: **17.5** V
